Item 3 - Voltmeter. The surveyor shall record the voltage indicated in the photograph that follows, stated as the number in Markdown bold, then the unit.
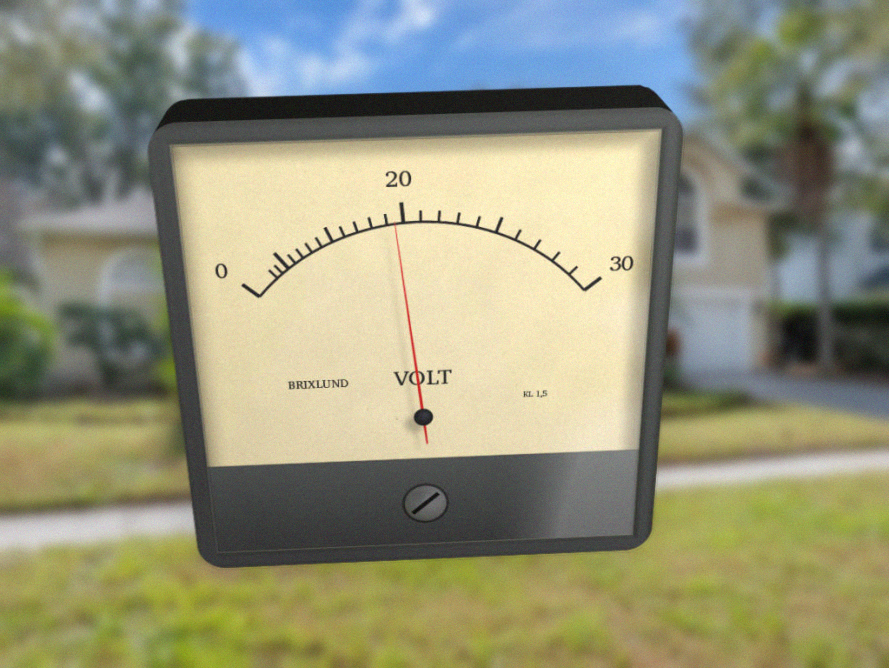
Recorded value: **19.5** V
